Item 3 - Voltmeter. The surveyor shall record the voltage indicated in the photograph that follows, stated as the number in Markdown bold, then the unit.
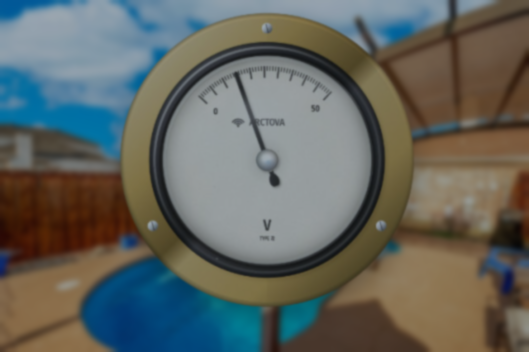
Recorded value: **15** V
